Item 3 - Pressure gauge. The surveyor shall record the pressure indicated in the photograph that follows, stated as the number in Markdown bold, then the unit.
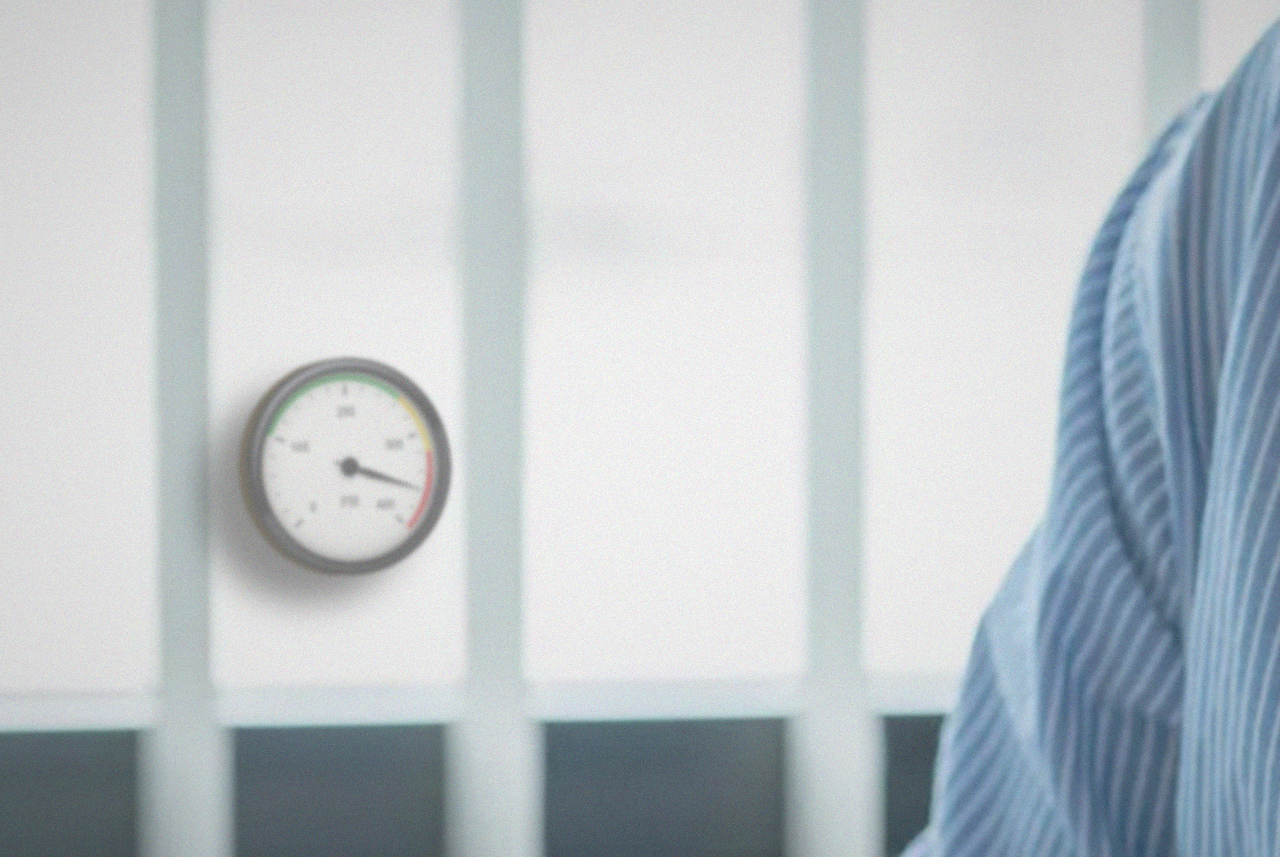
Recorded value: **360** psi
